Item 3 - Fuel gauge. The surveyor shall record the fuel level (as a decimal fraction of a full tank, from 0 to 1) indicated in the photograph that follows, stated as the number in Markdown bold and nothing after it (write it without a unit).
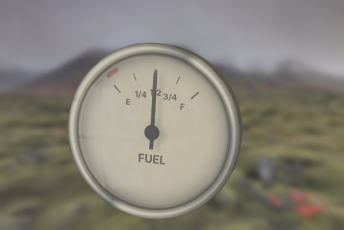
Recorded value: **0.5**
